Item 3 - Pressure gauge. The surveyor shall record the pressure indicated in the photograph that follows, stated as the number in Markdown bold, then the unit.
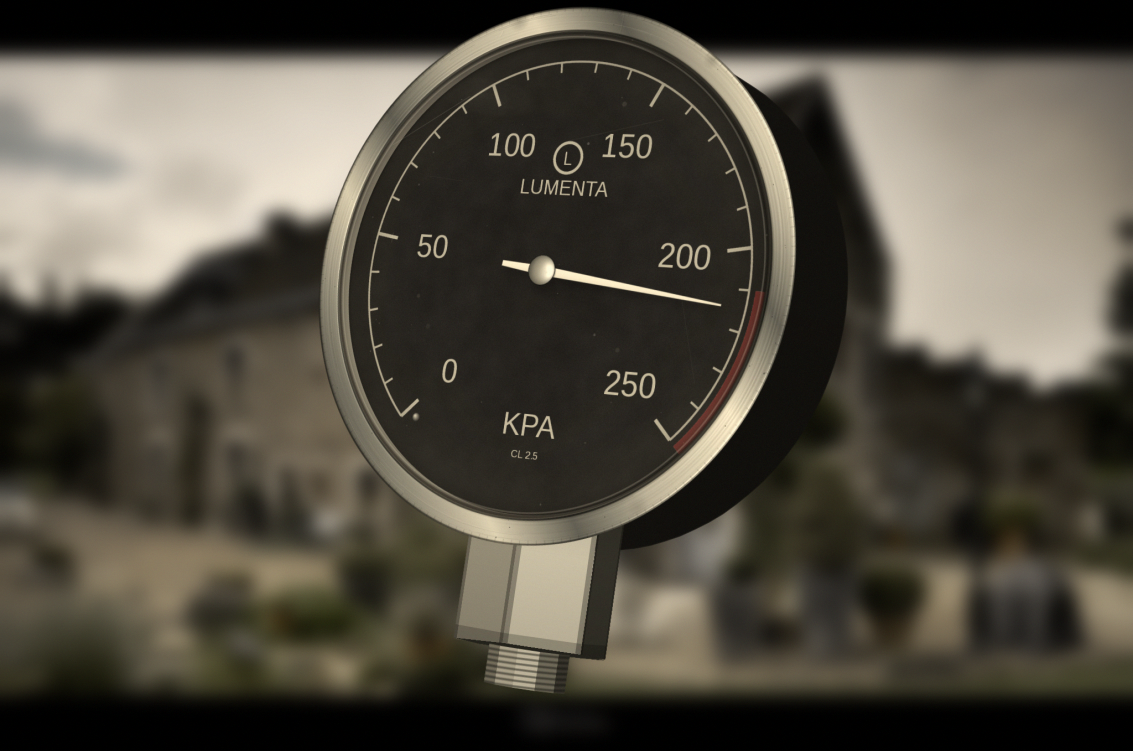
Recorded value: **215** kPa
